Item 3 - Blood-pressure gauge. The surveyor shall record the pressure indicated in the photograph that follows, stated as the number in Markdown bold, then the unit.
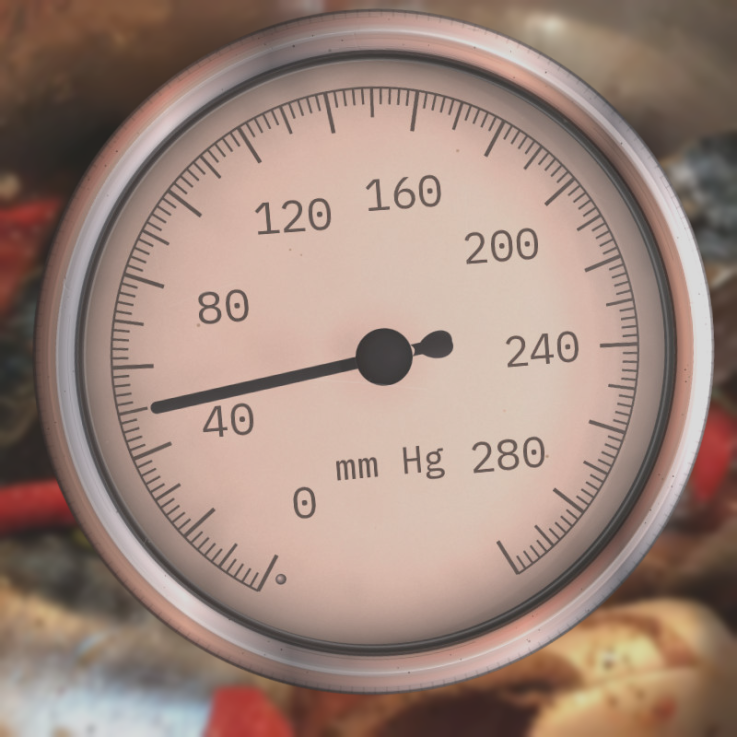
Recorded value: **50** mmHg
